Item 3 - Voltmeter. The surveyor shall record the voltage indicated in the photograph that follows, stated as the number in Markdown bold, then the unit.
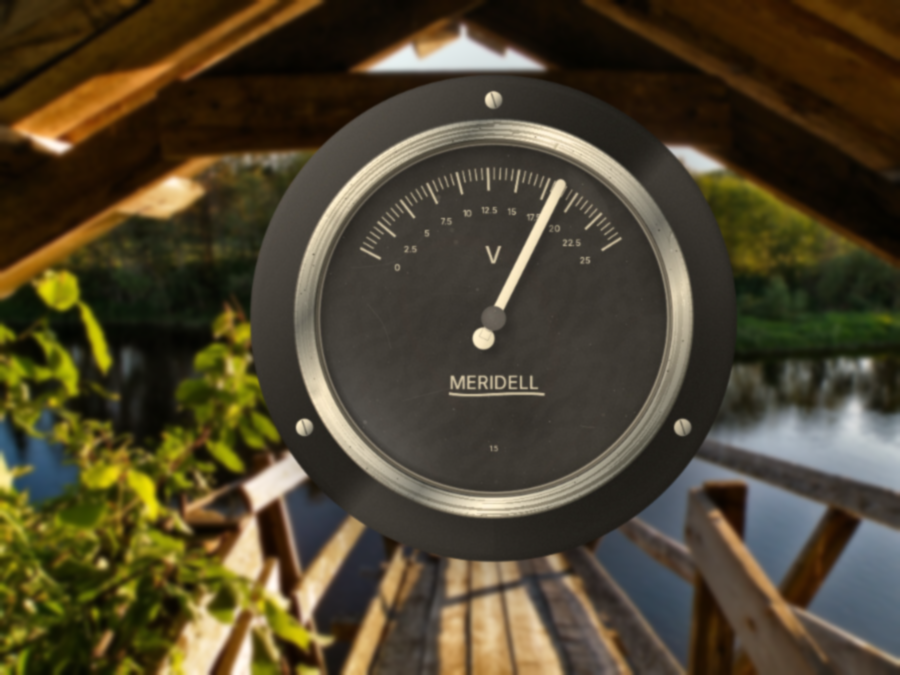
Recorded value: **18.5** V
